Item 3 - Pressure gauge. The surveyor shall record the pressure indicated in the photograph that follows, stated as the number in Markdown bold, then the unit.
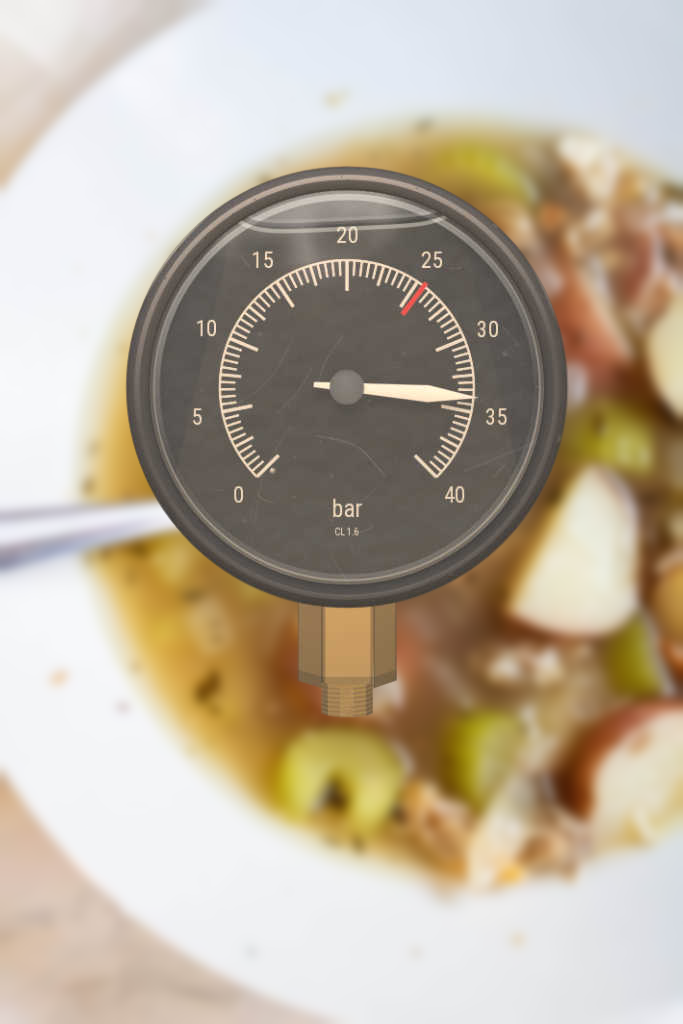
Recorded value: **34** bar
